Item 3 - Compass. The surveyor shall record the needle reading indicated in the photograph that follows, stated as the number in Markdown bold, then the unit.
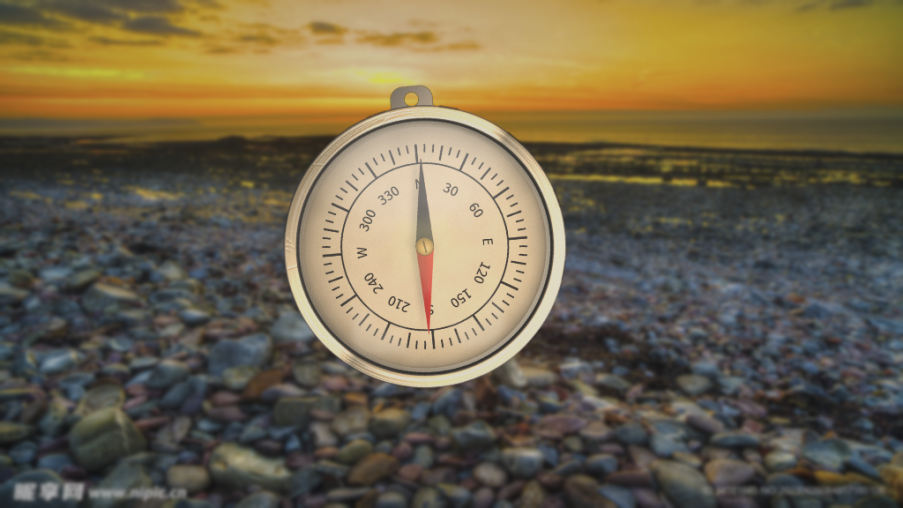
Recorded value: **182.5** °
